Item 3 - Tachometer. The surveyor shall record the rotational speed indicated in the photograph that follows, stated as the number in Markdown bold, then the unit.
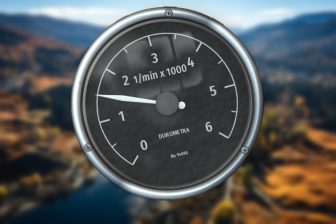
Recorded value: **1500** rpm
